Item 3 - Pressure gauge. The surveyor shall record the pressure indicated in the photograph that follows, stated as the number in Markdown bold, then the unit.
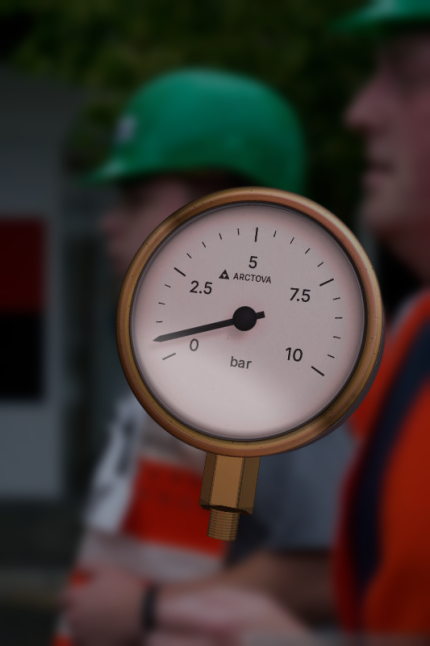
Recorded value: **0.5** bar
